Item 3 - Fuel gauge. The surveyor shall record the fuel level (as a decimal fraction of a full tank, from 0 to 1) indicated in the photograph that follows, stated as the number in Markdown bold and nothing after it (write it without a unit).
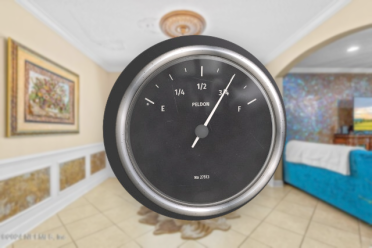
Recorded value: **0.75**
